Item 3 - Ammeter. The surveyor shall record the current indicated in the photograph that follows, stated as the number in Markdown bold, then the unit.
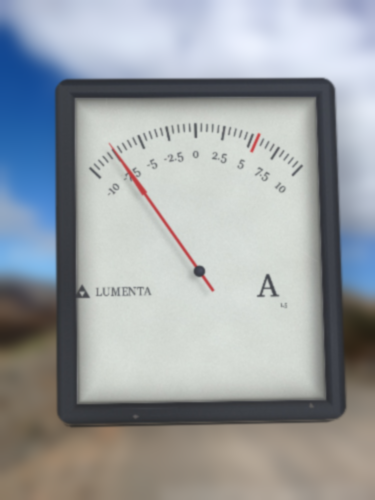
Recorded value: **-7.5** A
